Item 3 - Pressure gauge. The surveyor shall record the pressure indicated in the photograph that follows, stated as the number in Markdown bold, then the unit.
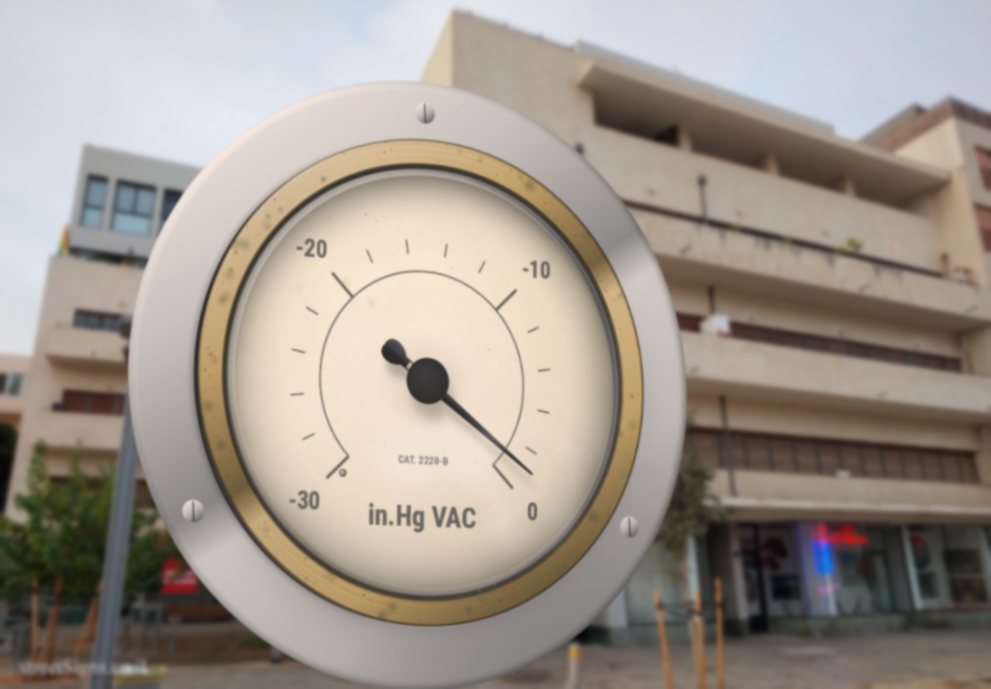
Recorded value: **-1** inHg
